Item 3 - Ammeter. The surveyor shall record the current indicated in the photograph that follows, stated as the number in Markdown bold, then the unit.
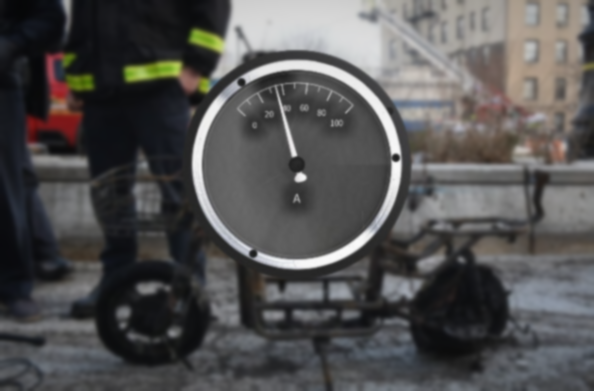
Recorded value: **35** A
